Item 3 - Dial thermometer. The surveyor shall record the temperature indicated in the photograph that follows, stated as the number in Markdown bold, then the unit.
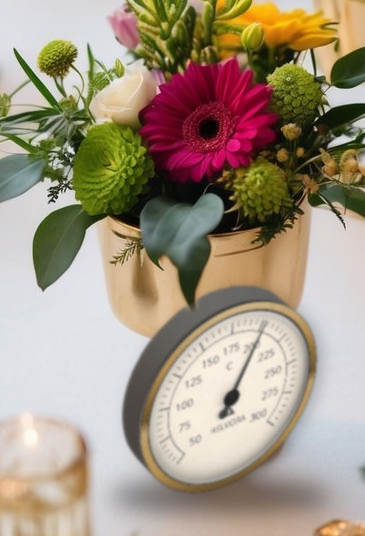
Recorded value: **200** °C
